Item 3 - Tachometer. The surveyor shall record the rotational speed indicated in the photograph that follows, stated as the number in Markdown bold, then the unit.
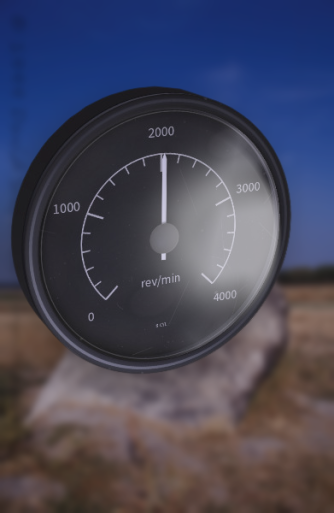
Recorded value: **2000** rpm
